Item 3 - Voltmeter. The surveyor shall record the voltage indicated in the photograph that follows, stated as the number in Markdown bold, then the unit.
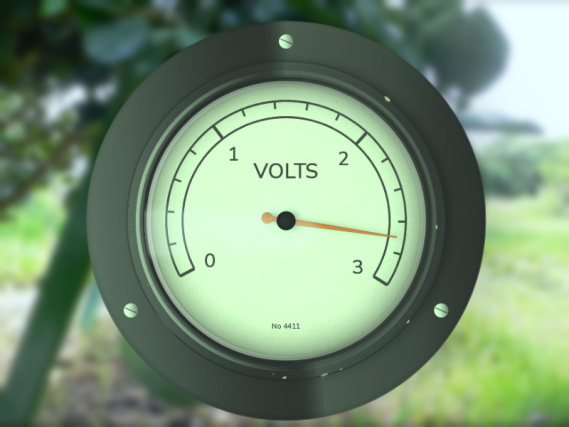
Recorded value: **2.7** V
